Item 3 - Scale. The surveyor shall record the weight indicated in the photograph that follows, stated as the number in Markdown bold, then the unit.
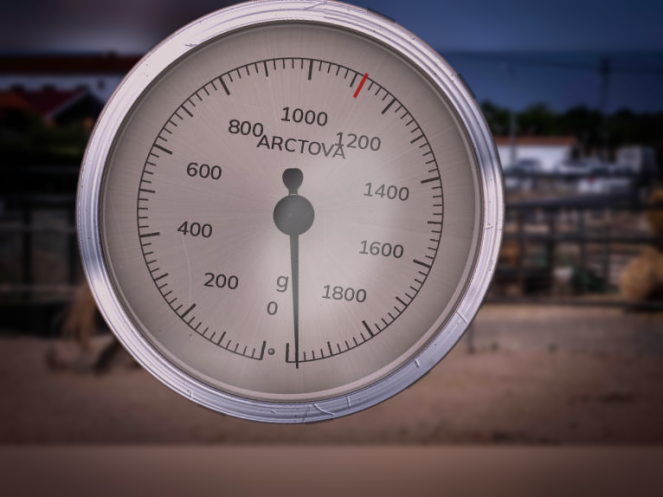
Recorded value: **1980** g
